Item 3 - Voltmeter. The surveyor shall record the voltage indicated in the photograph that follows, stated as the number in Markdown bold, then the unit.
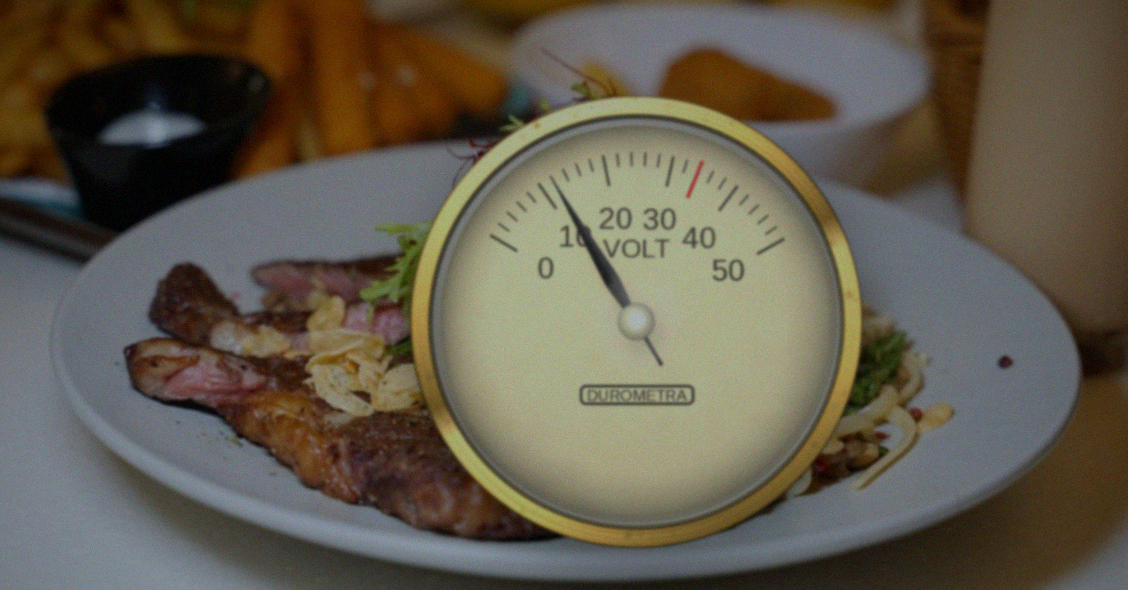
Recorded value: **12** V
